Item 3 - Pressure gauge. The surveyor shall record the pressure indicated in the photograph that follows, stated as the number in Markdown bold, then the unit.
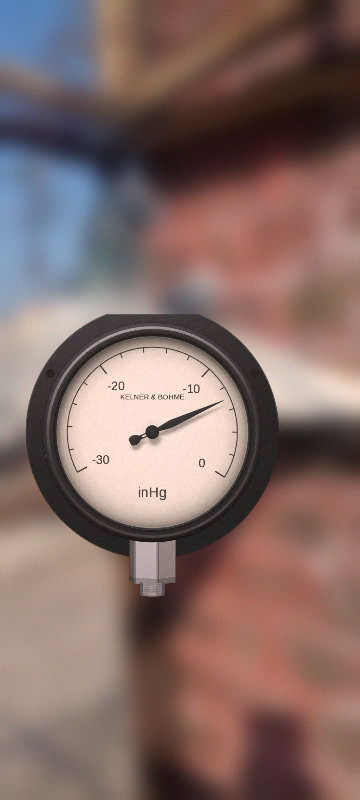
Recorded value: **-7** inHg
